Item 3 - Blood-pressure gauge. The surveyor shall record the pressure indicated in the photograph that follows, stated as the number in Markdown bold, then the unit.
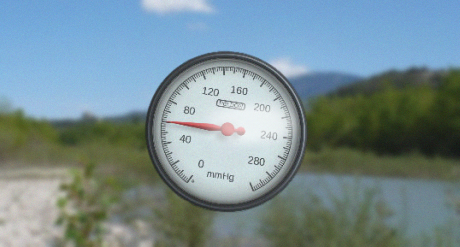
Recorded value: **60** mmHg
